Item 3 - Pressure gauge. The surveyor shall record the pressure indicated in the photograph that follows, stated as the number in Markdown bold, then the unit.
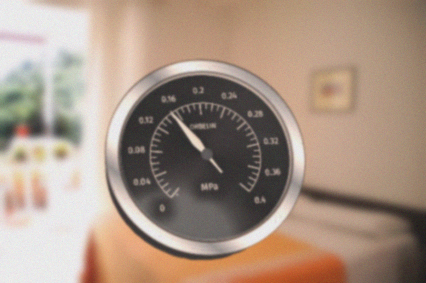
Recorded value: **0.15** MPa
